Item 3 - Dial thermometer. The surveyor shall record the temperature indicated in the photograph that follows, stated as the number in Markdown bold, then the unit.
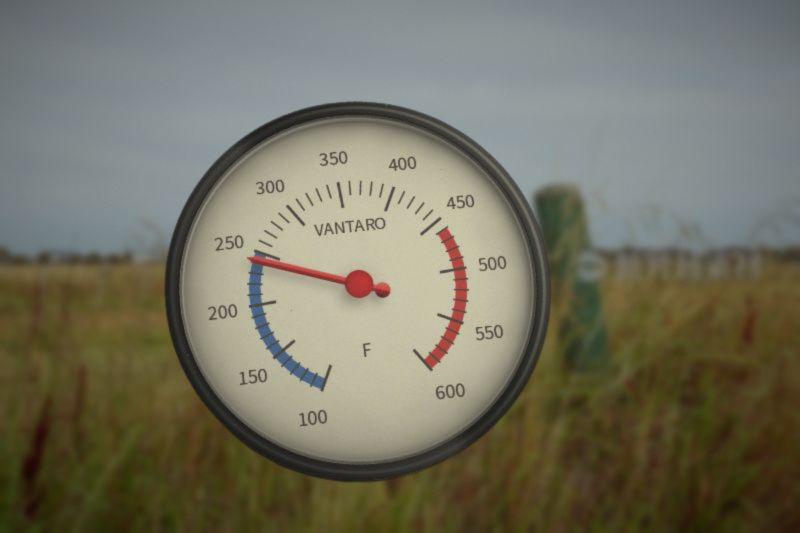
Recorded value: **240** °F
